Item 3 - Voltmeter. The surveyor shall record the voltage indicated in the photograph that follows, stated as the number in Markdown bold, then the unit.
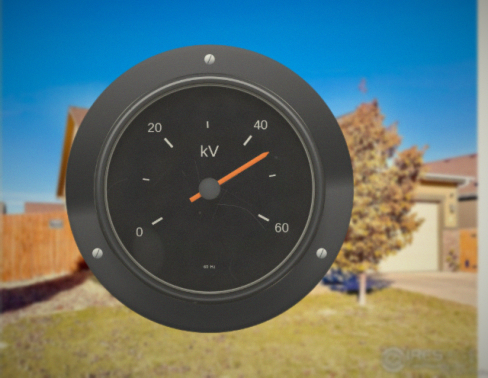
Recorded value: **45** kV
